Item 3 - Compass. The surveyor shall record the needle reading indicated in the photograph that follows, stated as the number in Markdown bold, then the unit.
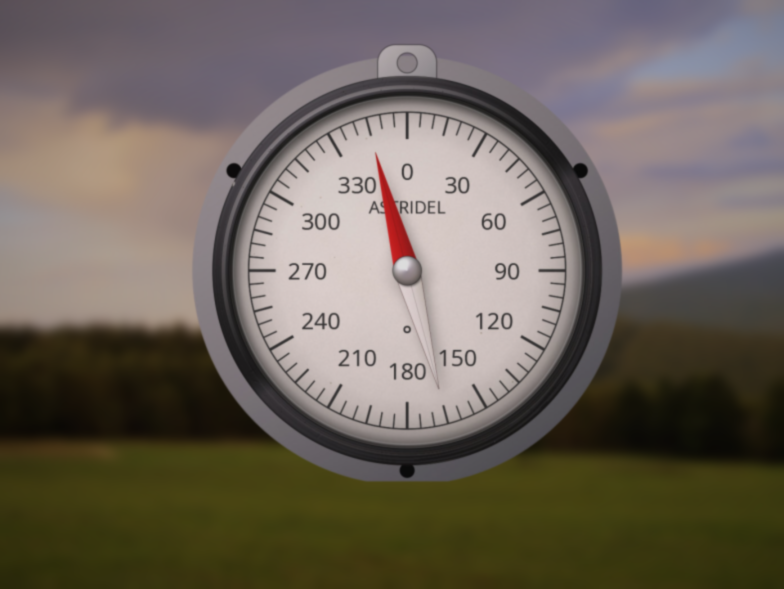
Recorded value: **345** °
